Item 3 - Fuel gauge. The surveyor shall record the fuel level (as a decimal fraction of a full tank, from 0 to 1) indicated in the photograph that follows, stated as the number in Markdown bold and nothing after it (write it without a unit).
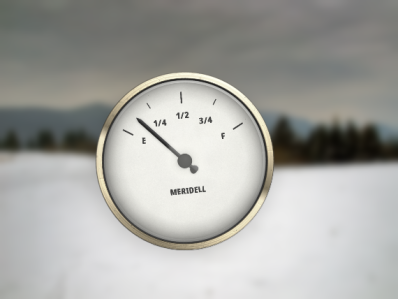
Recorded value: **0.125**
